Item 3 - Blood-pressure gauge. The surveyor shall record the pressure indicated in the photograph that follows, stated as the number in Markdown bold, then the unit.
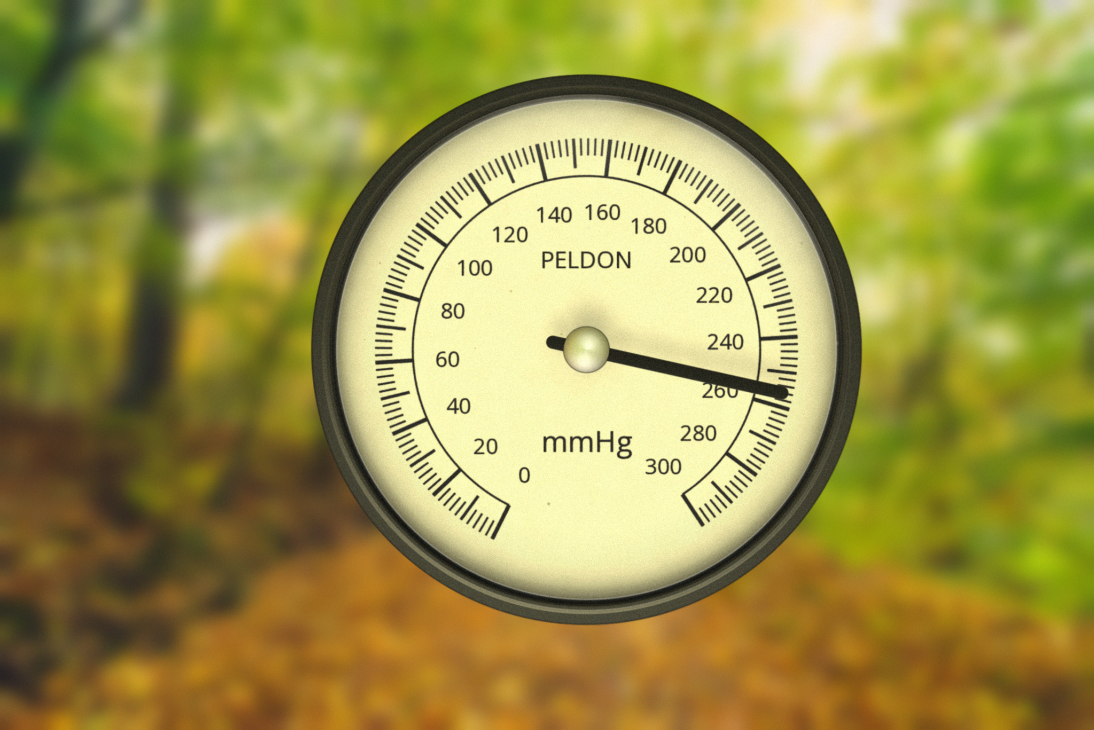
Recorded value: **256** mmHg
